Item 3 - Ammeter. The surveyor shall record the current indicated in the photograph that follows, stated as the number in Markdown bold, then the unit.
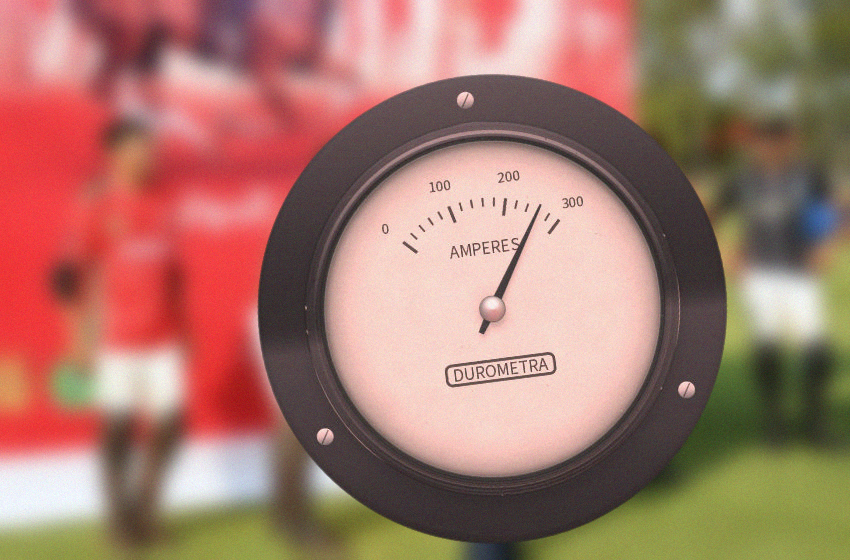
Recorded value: **260** A
